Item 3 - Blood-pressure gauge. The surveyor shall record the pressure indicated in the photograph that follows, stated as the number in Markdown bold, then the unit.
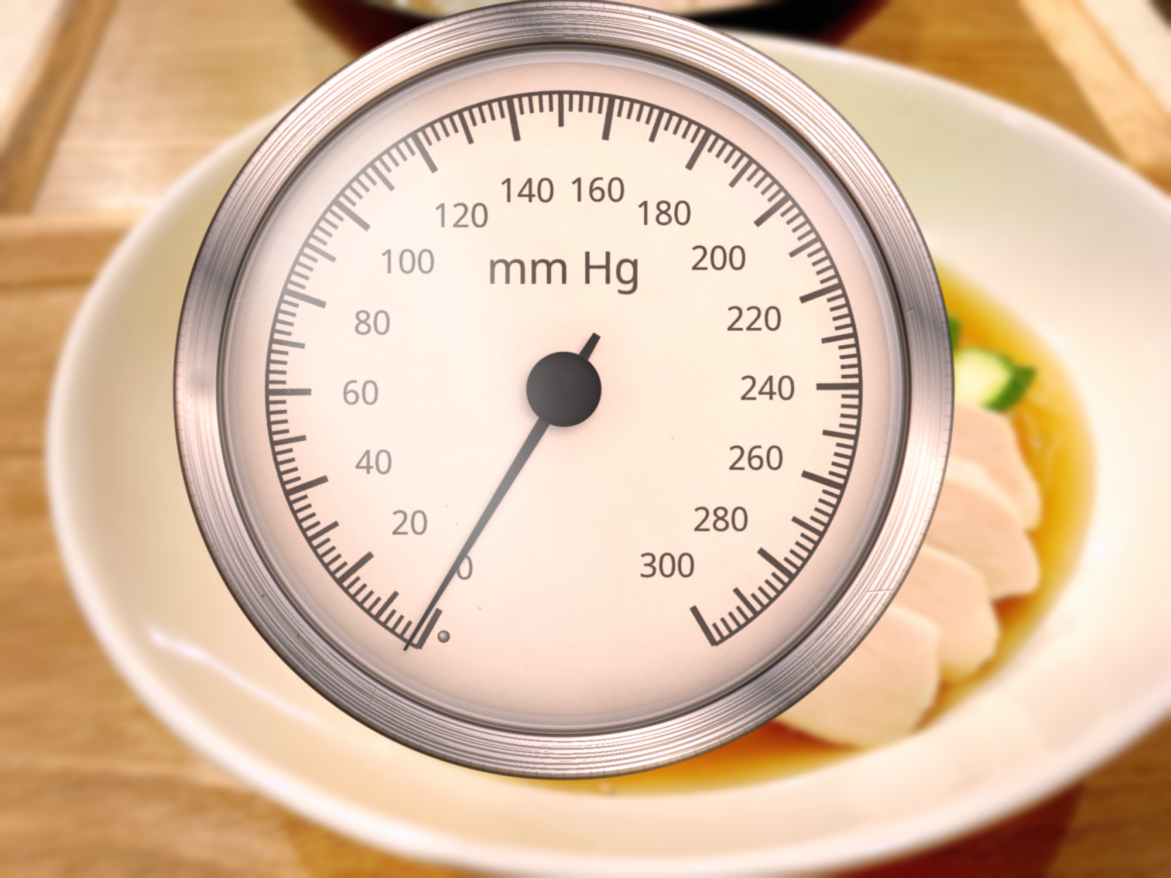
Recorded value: **2** mmHg
